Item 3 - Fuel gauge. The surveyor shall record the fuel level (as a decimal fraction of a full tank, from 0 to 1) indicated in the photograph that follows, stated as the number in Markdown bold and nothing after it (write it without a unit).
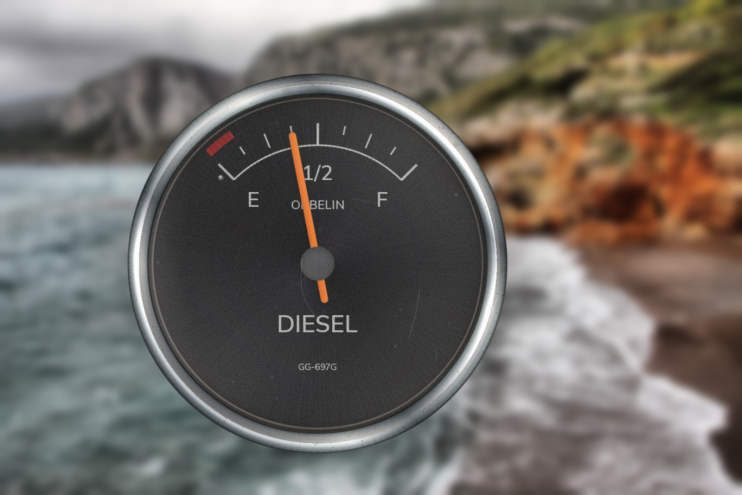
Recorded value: **0.375**
